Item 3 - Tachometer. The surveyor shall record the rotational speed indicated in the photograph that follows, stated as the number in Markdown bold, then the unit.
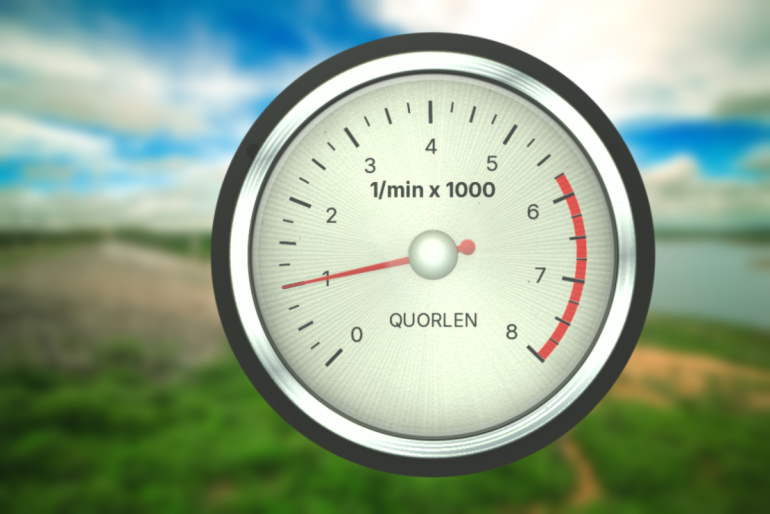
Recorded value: **1000** rpm
